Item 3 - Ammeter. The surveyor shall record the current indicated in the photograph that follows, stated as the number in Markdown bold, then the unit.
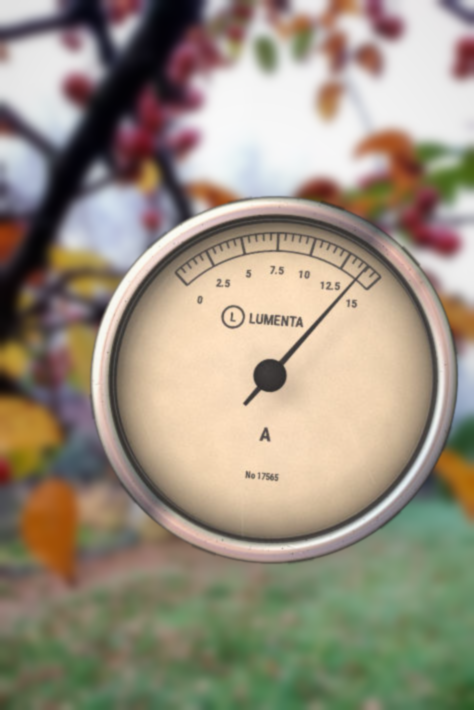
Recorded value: **14** A
